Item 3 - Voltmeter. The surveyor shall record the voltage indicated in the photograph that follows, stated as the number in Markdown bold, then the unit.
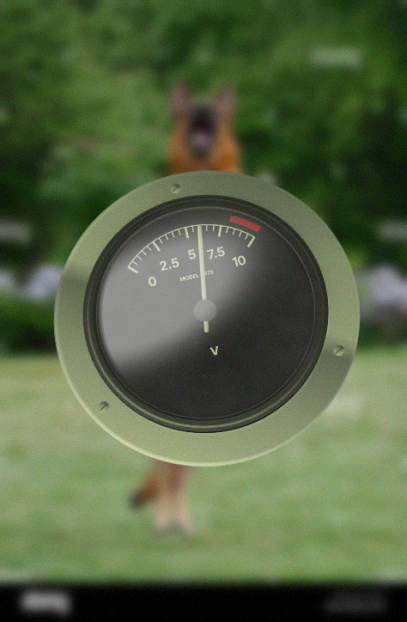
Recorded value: **6** V
